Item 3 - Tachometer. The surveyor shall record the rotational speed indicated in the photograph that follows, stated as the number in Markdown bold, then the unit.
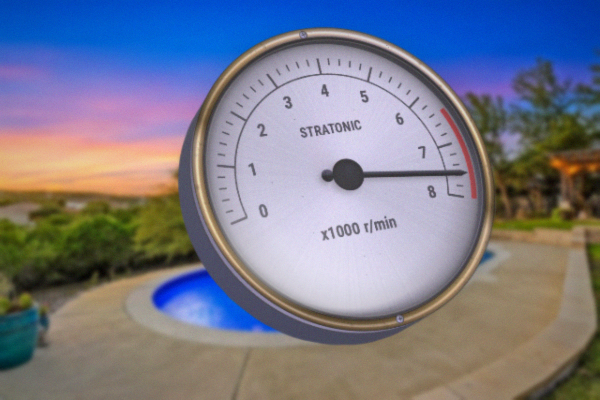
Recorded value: **7600** rpm
